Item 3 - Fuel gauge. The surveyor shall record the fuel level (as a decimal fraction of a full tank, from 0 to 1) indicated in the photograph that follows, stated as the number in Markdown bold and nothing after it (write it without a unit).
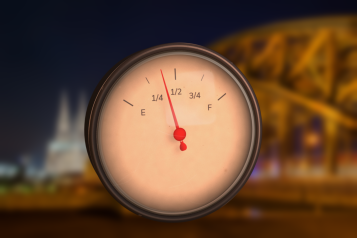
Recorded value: **0.375**
